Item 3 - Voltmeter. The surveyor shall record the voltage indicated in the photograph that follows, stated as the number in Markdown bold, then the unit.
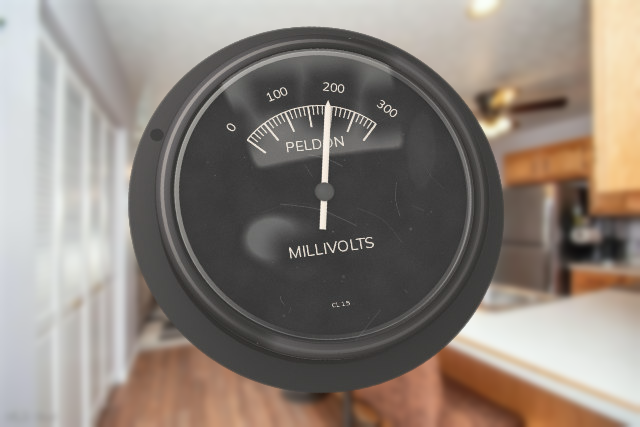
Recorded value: **190** mV
